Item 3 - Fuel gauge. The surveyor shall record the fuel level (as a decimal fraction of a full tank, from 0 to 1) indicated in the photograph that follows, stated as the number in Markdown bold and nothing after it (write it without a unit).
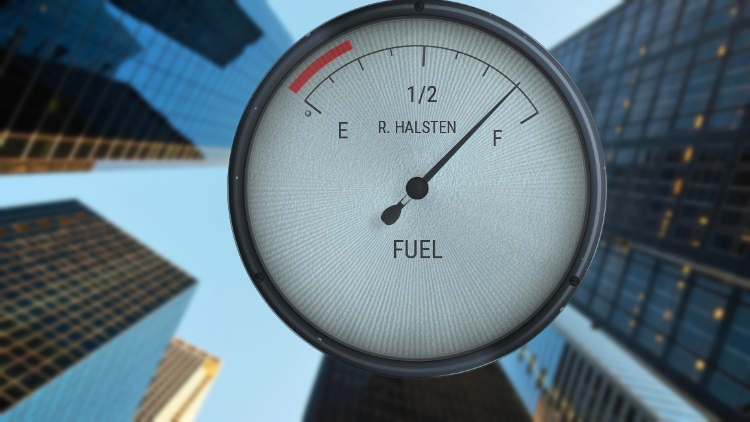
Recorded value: **0.875**
